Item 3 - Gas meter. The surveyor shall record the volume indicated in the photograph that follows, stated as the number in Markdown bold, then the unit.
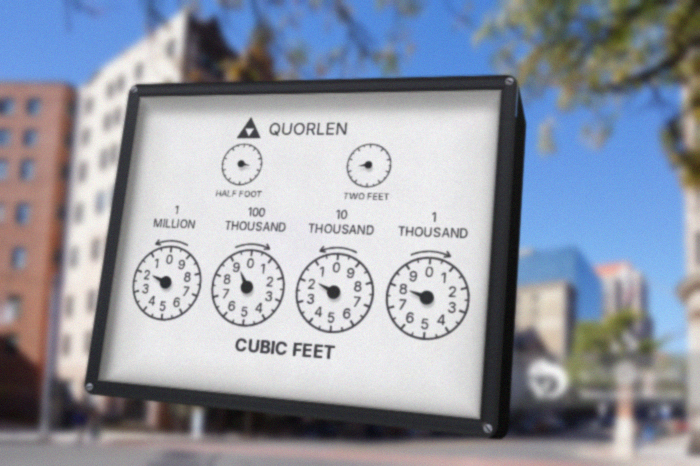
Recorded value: **191800** ft³
